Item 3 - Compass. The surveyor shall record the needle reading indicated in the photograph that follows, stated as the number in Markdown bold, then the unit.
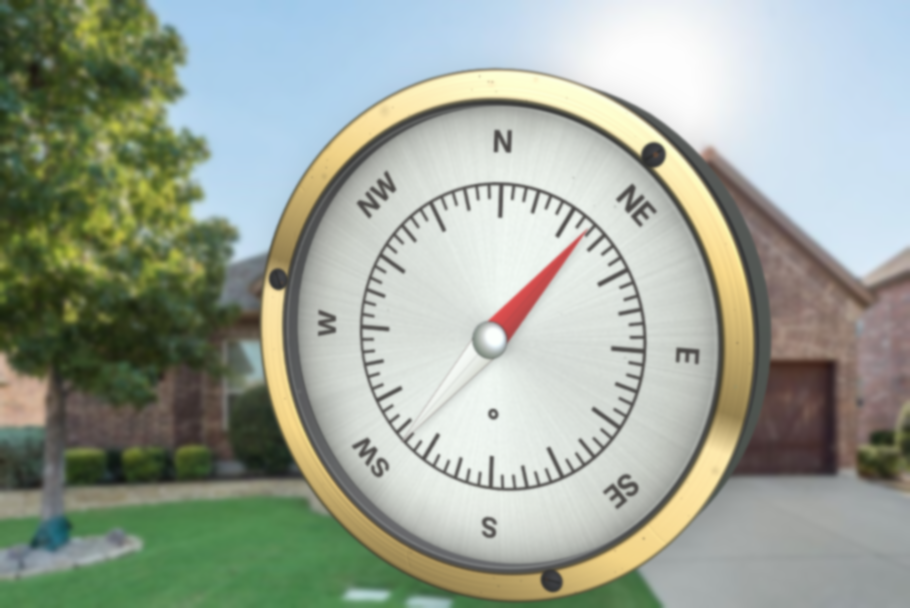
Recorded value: **40** °
